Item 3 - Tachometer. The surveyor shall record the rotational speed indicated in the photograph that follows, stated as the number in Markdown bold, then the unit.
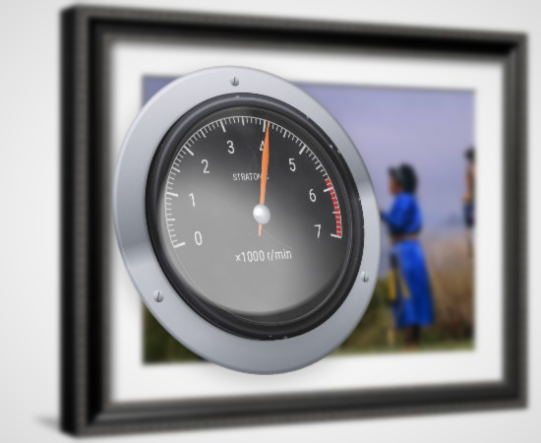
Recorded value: **4000** rpm
